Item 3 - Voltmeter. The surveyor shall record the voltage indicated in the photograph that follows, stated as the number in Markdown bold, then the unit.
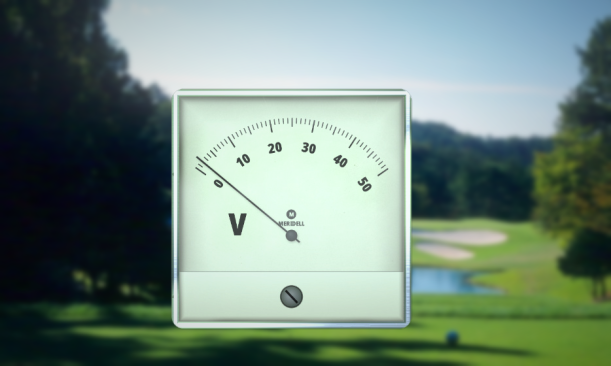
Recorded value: **2** V
